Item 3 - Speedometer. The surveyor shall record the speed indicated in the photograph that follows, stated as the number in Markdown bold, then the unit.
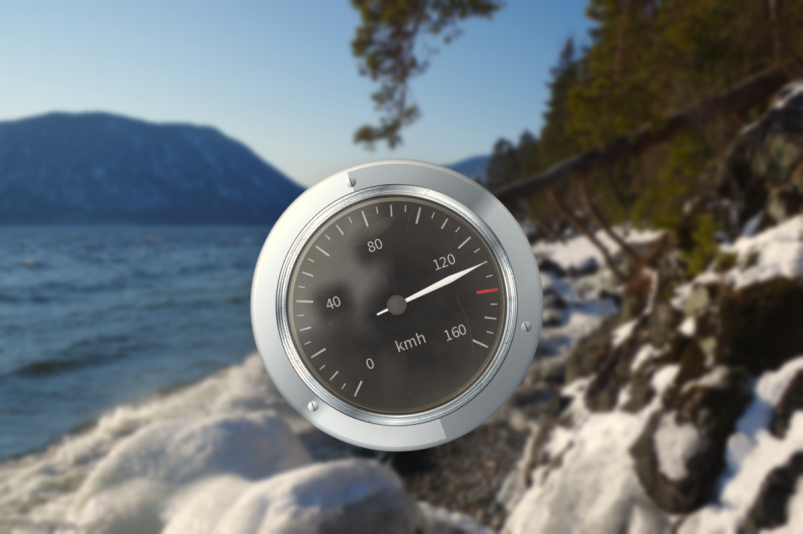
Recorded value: **130** km/h
